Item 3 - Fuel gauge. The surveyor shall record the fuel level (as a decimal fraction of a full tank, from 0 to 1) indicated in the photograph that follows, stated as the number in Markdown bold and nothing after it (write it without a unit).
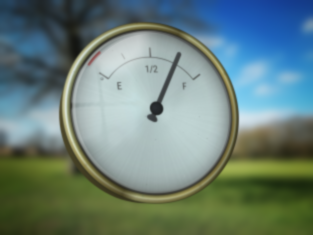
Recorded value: **0.75**
